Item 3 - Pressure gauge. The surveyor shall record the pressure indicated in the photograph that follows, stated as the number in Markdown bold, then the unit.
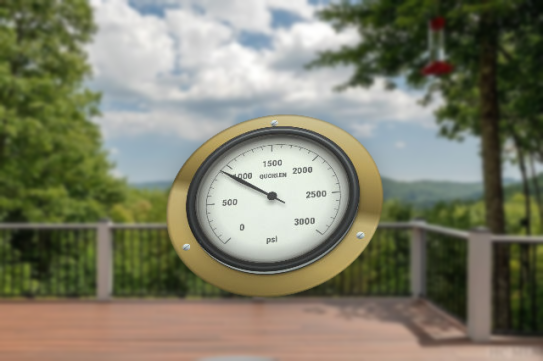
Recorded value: **900** psi
